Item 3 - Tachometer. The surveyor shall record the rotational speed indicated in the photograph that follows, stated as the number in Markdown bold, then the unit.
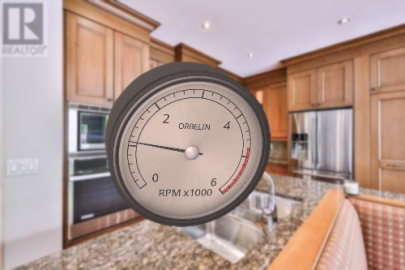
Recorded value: **1100** rpm
